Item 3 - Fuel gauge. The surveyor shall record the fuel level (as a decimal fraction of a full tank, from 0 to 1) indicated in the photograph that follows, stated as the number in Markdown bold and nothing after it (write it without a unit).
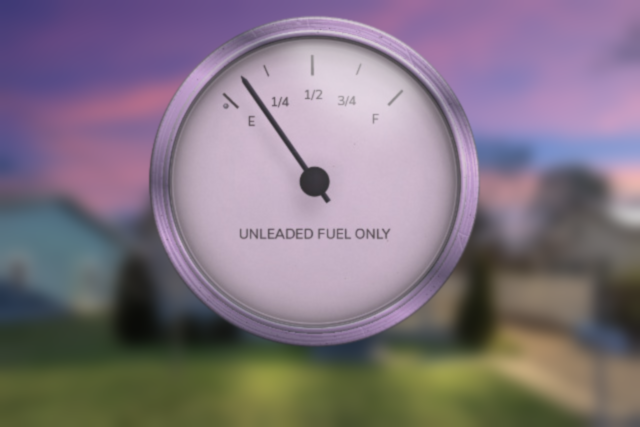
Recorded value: **0.125**
